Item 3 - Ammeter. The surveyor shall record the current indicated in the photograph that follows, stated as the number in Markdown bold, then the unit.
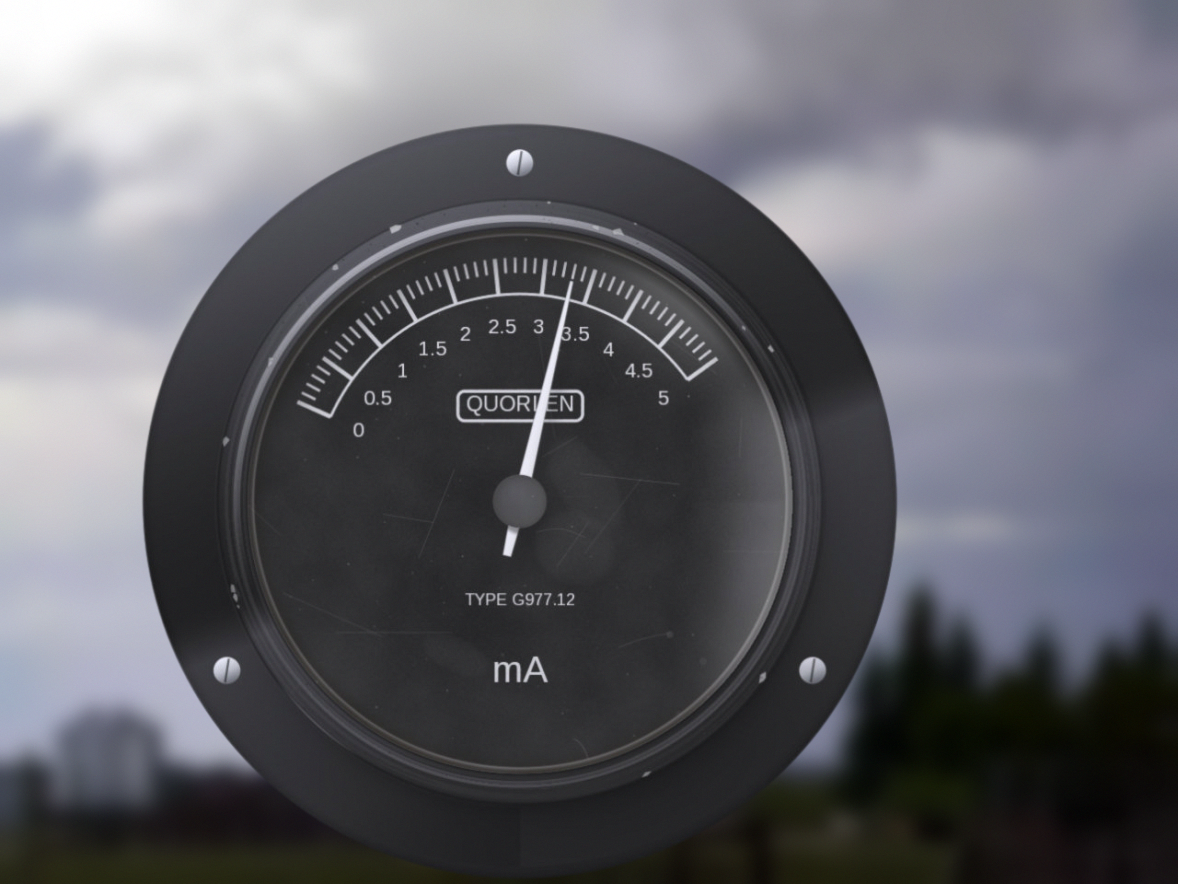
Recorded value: **3.3** mA
